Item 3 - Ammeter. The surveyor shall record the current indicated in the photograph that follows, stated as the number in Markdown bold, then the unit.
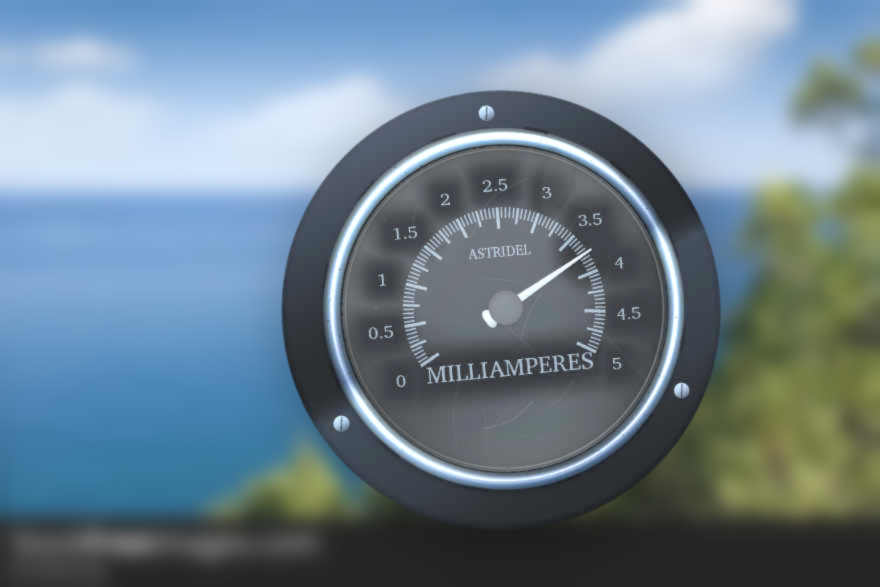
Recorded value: **3.75** mA
